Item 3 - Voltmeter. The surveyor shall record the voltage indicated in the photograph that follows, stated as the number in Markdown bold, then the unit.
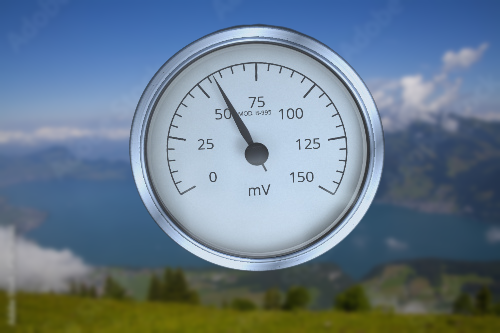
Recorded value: **57.5** mV
